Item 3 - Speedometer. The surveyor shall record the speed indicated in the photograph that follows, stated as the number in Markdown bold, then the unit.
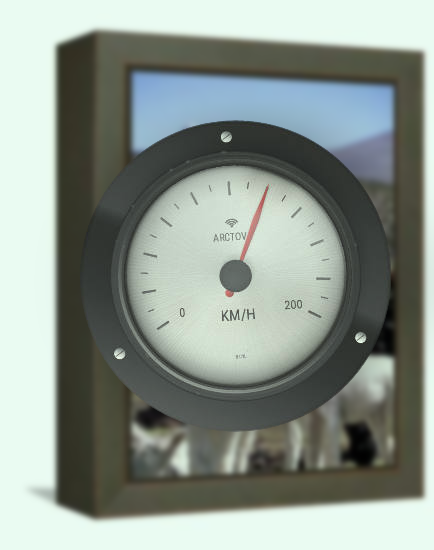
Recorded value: **120** km/h
